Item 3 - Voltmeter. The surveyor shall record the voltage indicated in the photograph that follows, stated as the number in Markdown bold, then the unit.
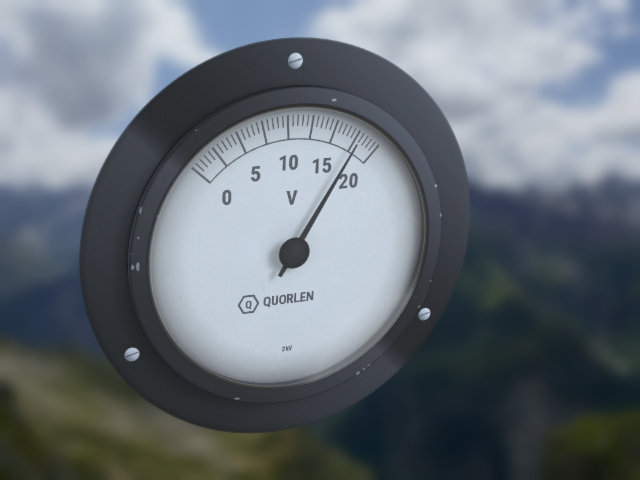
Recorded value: **17.5** V
